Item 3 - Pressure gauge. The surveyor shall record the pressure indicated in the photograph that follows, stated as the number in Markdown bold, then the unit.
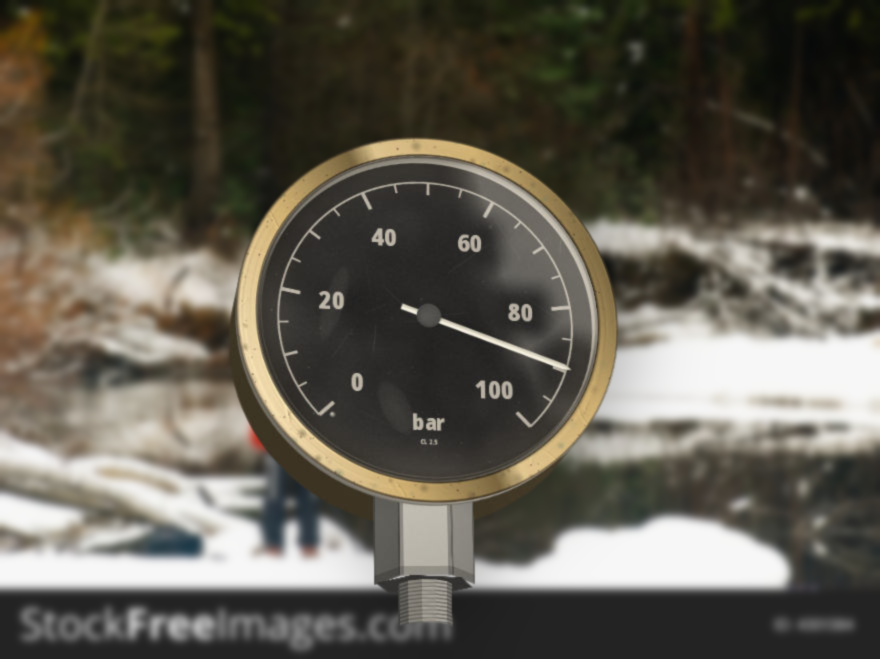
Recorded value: **90** bar
